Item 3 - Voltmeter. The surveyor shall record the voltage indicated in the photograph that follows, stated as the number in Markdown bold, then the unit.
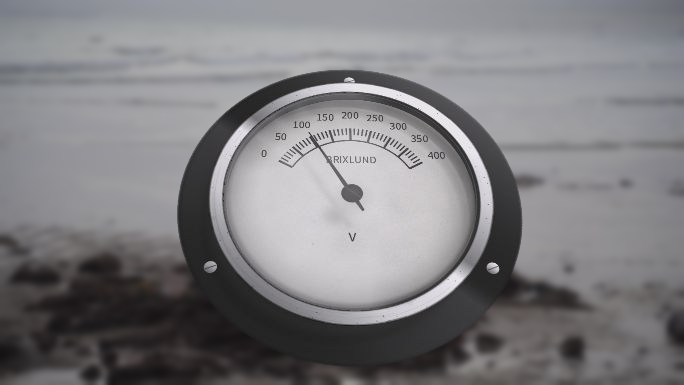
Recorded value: **100** V
